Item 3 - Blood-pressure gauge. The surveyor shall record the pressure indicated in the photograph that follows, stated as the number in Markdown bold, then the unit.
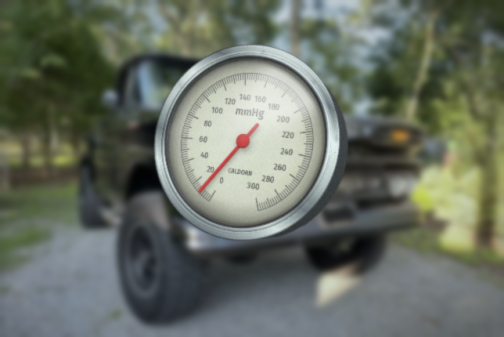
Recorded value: **10** mmHg
